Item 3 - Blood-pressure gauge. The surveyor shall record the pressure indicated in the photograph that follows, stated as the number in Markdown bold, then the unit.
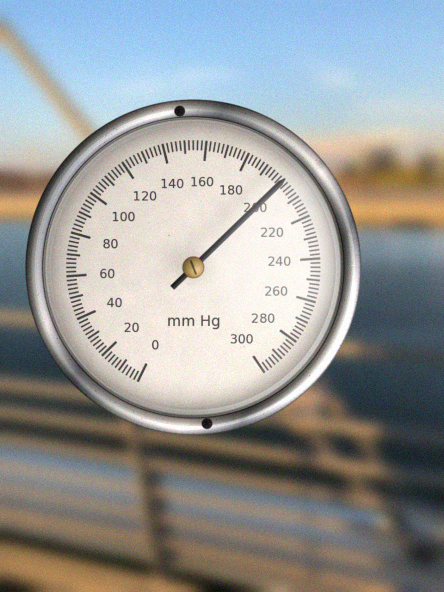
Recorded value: **200** mmHg
